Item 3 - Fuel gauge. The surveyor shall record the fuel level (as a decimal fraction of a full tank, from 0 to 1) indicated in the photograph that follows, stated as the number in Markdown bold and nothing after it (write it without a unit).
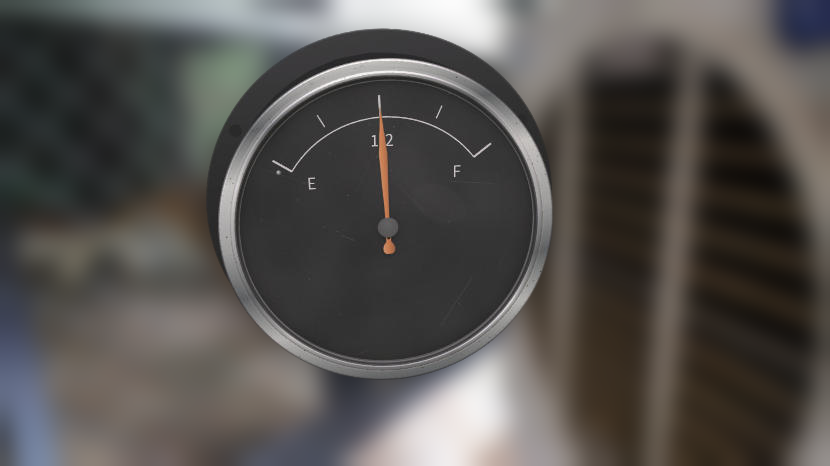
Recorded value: **0.5**
